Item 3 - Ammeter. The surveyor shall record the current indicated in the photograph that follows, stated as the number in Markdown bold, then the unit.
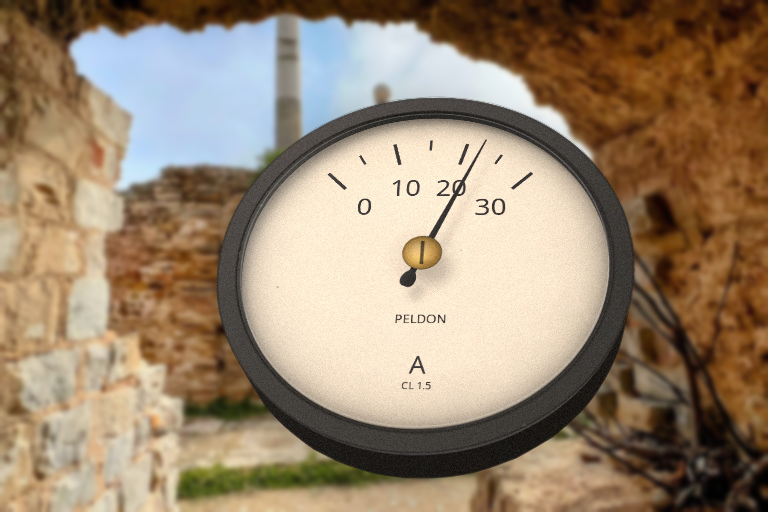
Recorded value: **22.5** A
